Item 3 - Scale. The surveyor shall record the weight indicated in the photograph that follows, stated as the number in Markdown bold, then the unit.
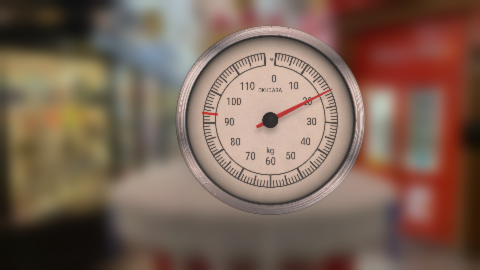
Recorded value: **20** kg
